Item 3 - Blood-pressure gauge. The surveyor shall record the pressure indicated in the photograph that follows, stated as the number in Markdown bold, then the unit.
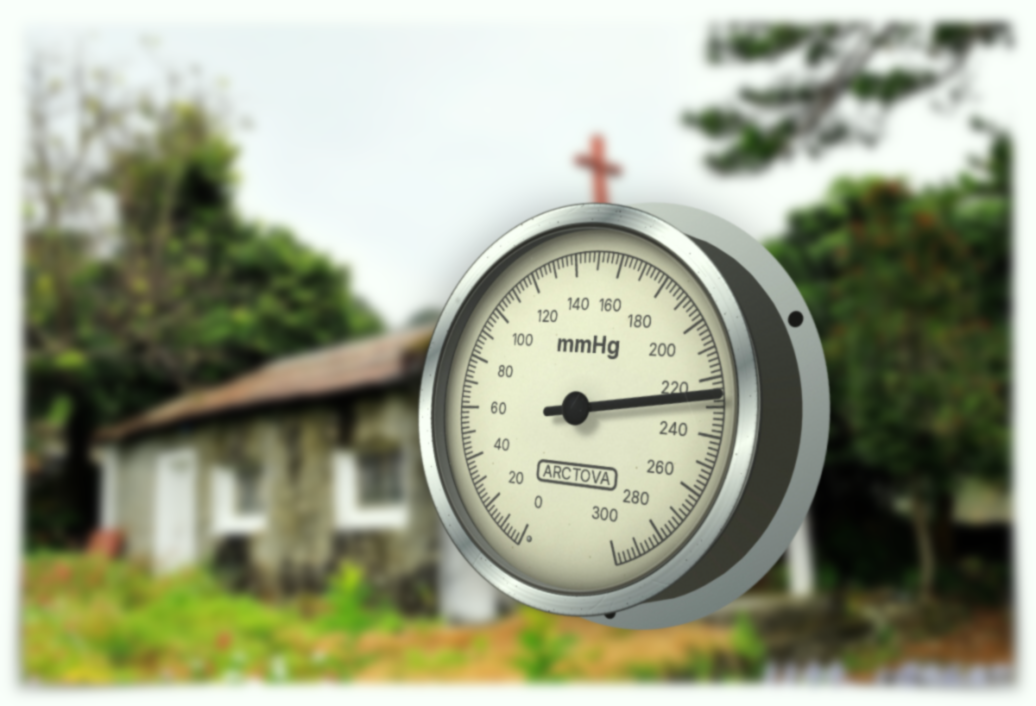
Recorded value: **226** mmHg
